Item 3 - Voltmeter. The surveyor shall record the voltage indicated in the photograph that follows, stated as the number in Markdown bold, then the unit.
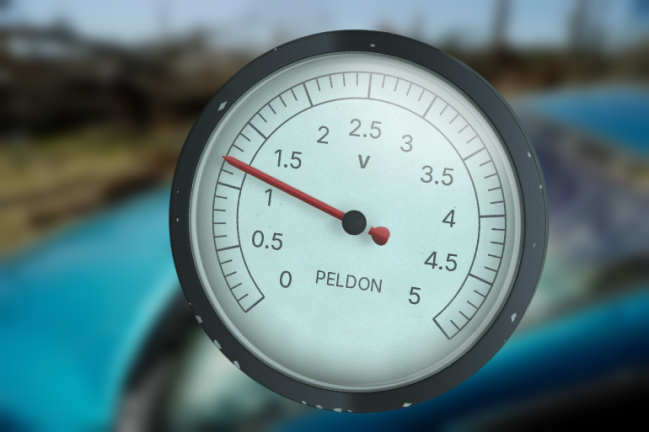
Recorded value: **1.2** V
